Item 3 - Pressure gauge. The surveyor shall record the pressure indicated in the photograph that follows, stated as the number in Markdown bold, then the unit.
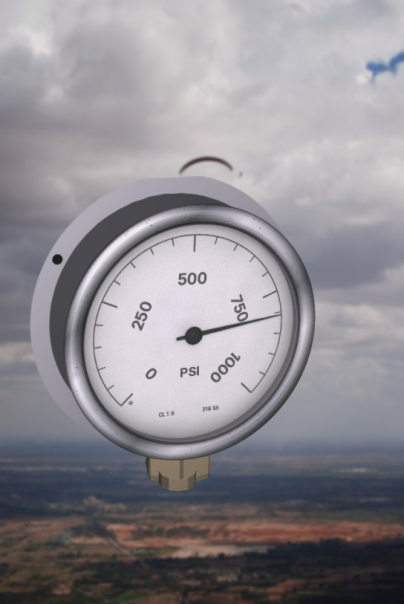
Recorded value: **800** psi
